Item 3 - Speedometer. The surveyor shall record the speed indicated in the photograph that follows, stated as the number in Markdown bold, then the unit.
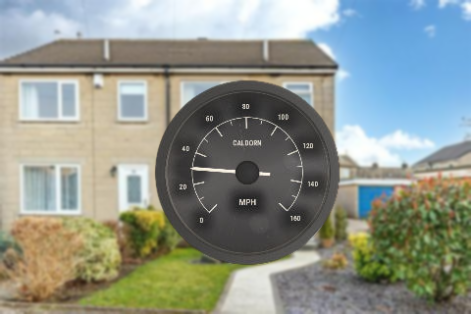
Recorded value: **30** mph
